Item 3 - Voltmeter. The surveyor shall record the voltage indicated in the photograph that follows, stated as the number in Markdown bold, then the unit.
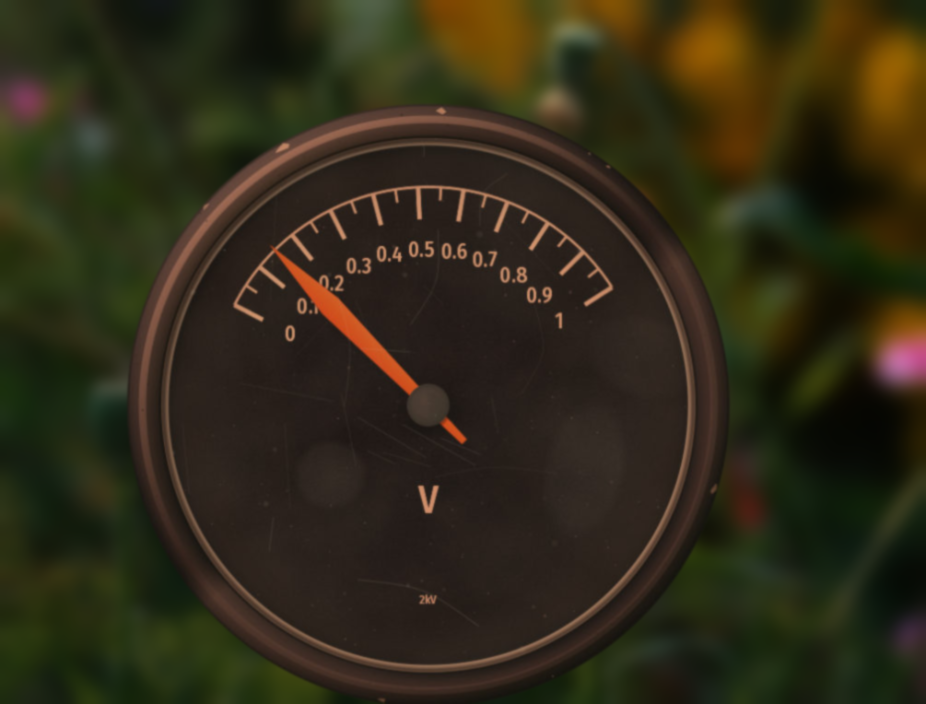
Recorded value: **0.15** V
